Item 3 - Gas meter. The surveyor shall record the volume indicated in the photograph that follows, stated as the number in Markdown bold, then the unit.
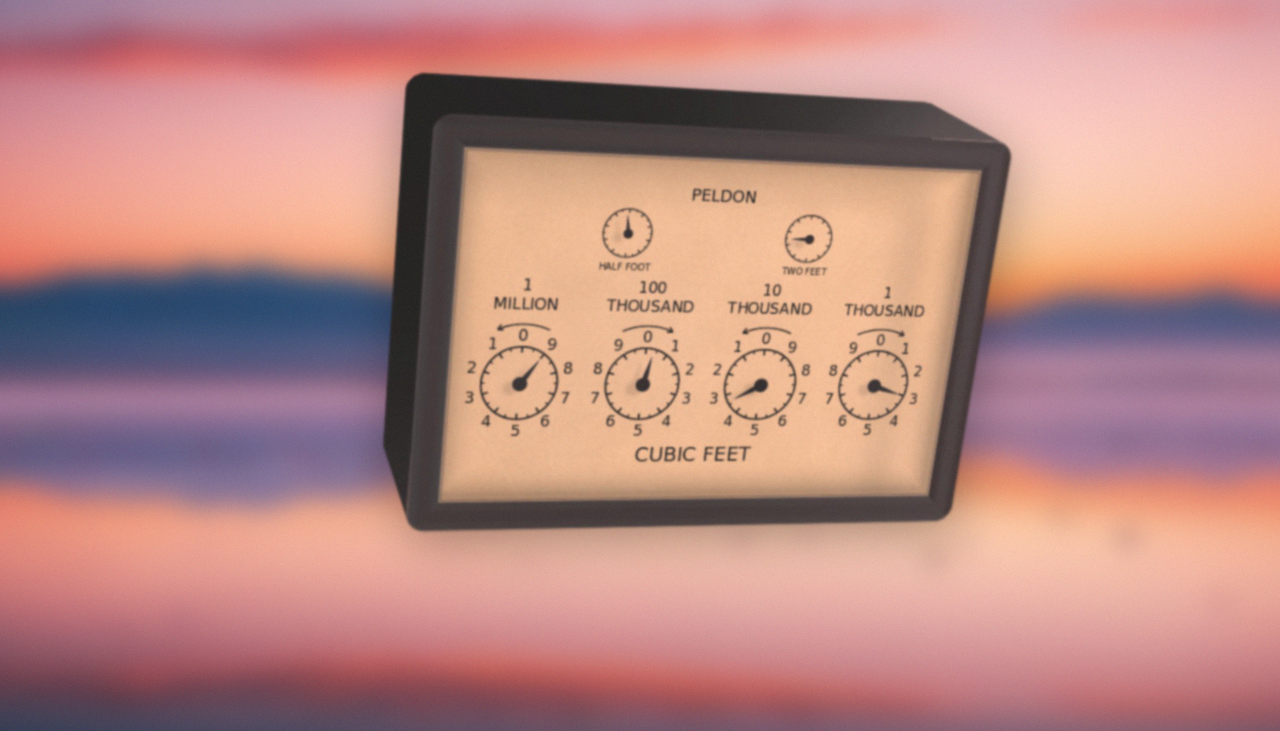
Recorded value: **903300** ft³
